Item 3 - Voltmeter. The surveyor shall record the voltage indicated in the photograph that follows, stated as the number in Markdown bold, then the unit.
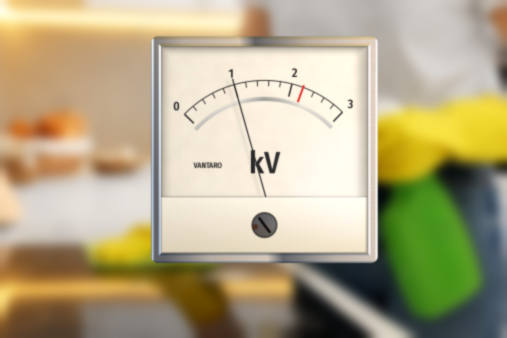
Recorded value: **1** kV
